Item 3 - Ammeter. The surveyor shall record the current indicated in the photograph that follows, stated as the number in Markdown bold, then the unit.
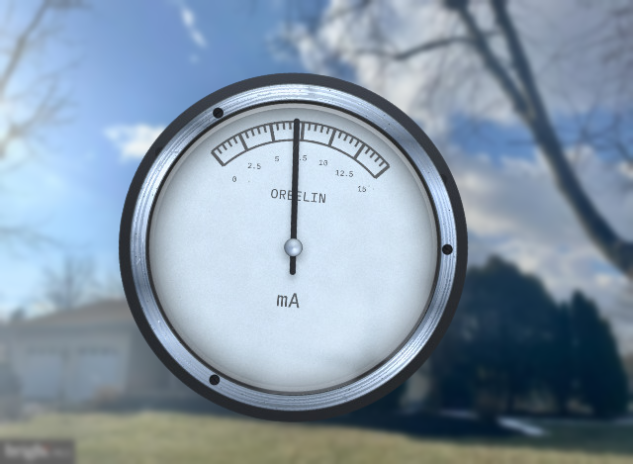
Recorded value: **7** mA
